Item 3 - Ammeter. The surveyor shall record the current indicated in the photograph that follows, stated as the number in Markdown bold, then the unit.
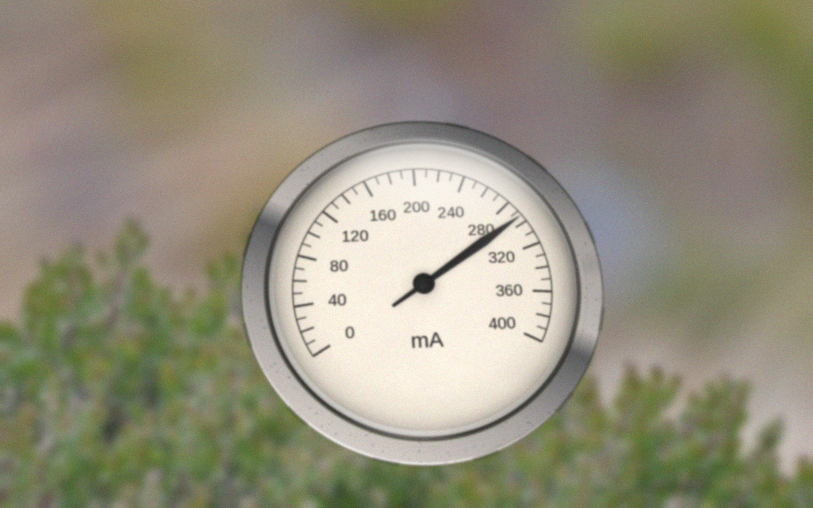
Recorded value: **295** mA
